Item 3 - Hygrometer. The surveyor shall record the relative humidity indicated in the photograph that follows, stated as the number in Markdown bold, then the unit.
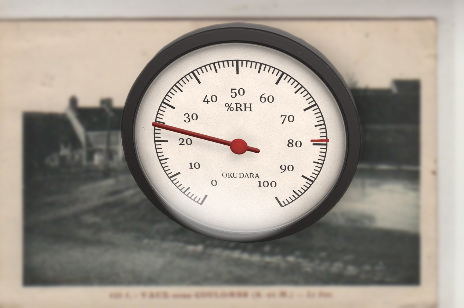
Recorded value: **25** %
